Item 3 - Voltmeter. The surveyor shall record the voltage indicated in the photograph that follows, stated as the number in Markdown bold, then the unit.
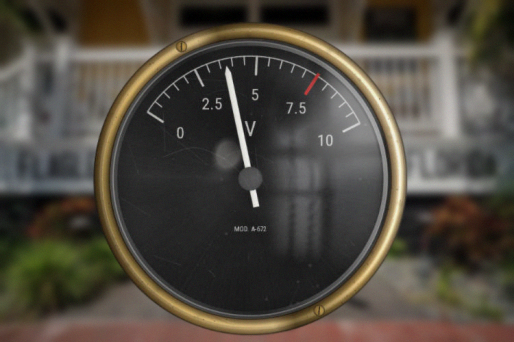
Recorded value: **3.75** V
